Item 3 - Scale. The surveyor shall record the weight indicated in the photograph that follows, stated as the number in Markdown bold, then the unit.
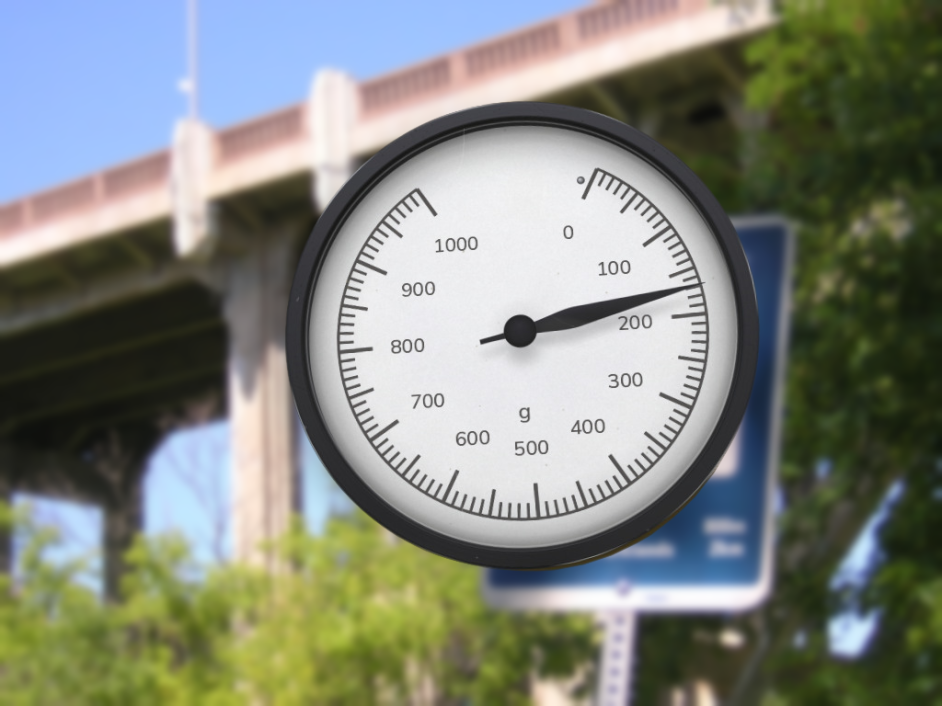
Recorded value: **170** g
